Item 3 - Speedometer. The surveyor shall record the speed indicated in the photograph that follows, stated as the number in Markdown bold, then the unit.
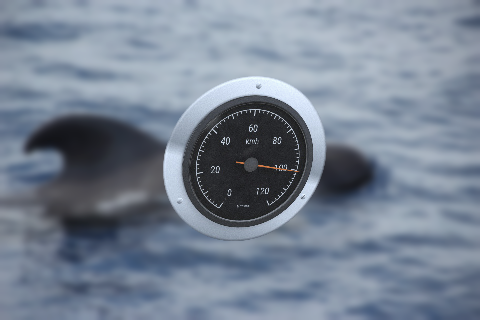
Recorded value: **100** km/h
